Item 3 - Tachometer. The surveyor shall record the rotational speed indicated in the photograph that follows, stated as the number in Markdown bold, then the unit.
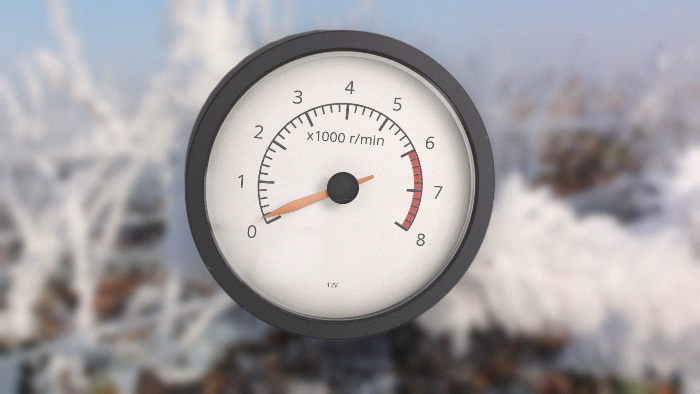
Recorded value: **200** rpm
